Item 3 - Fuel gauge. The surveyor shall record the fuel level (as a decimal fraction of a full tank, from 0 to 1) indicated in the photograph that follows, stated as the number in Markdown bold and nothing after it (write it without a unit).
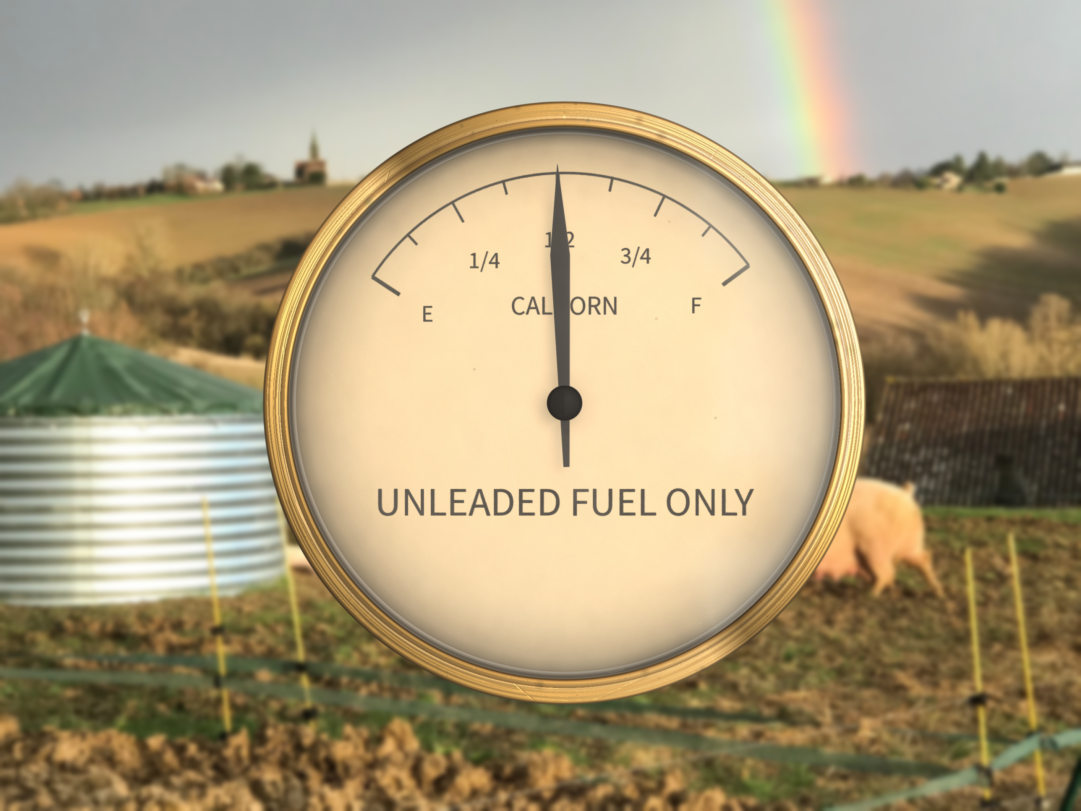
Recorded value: **0.5**
